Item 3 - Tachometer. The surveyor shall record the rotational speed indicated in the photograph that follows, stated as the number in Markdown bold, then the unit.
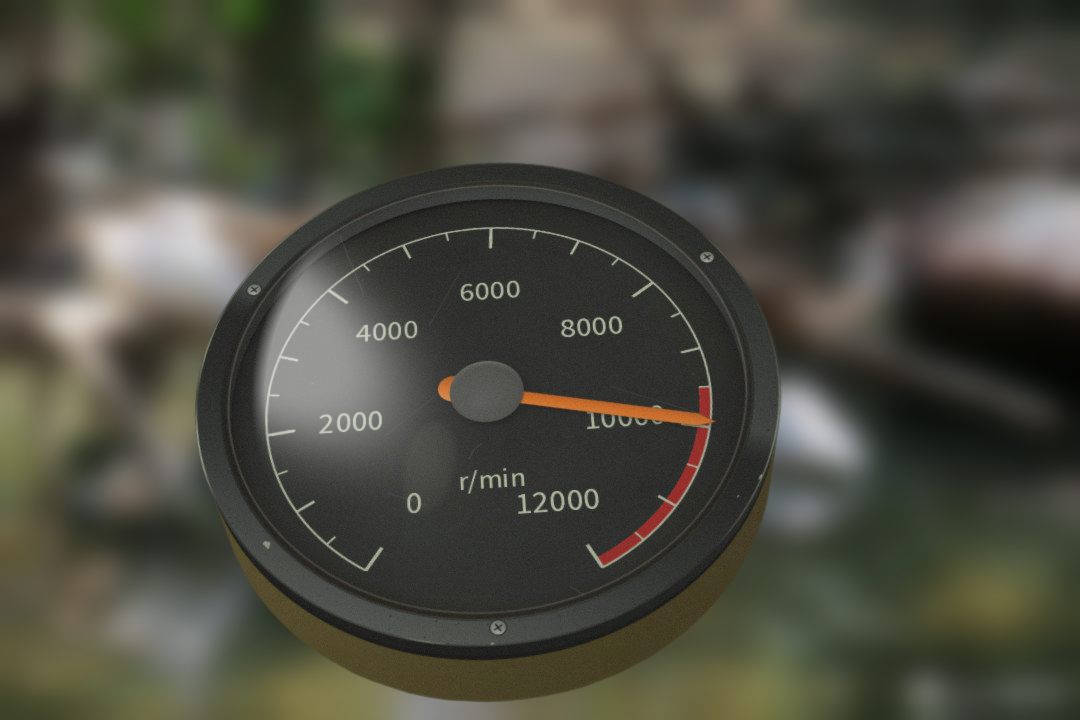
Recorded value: **10000** rpm
